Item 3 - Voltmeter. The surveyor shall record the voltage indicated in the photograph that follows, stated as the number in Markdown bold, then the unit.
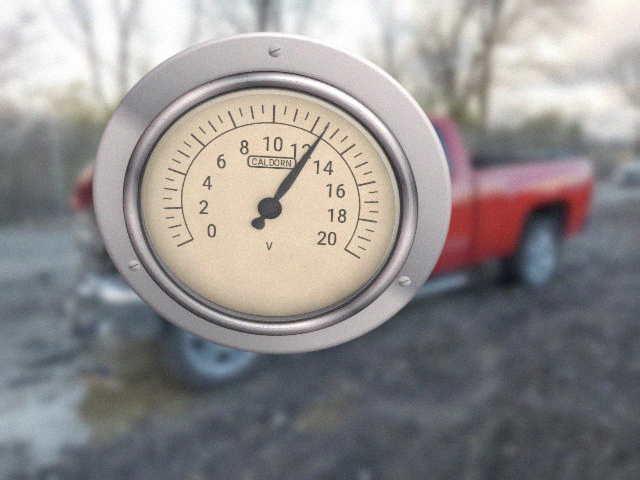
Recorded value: **12.5** V
